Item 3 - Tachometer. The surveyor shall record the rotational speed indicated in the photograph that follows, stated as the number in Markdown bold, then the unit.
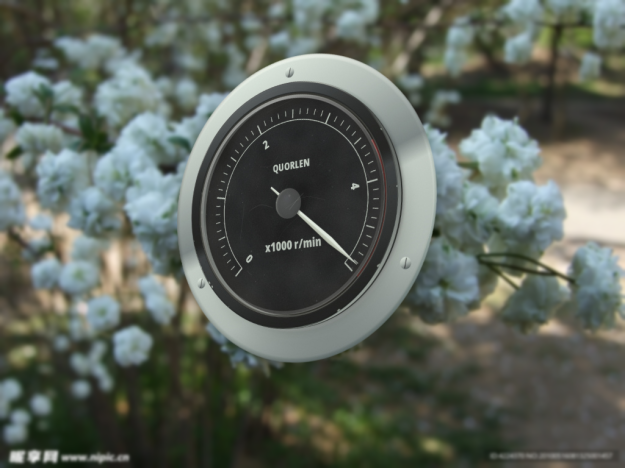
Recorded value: **4900** rpm
